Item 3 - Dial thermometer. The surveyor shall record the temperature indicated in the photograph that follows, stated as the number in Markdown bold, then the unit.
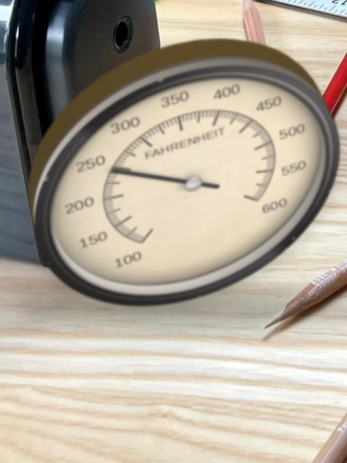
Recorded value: **250** °F
